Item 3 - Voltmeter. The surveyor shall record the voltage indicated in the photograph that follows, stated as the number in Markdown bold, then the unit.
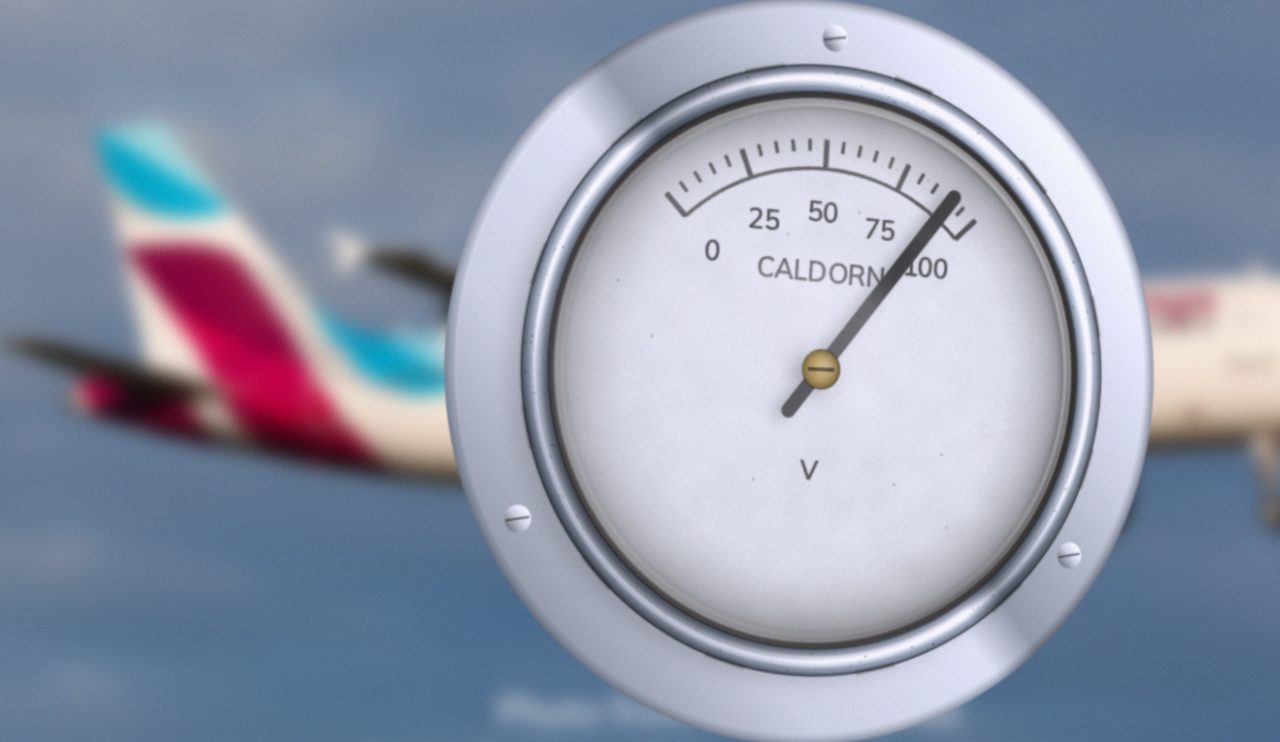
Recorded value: **90** V
